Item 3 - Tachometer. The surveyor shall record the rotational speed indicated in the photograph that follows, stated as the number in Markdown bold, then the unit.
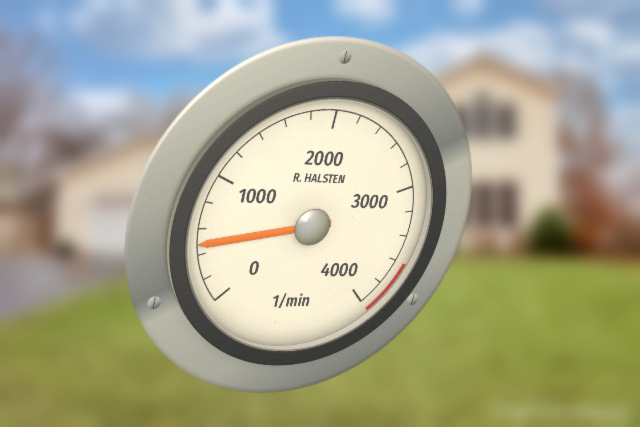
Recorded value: **500** rpm
